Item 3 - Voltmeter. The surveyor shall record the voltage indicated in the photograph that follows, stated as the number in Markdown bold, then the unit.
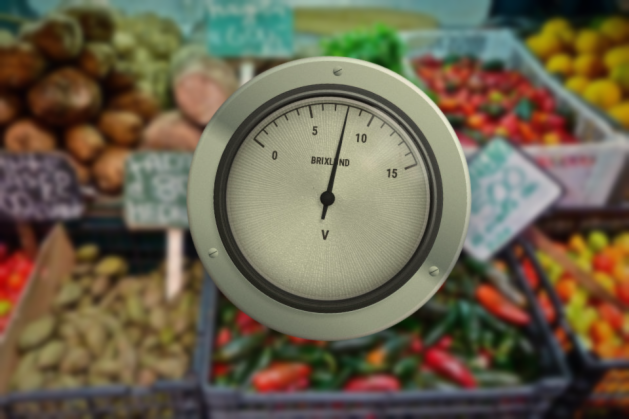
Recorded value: **8** V
